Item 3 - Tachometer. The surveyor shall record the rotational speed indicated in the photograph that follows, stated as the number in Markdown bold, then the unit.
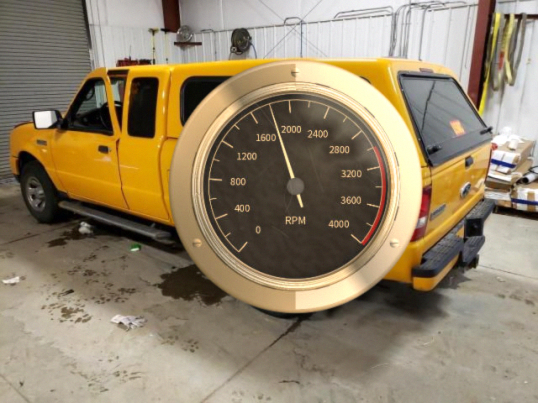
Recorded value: **1800** rpm
